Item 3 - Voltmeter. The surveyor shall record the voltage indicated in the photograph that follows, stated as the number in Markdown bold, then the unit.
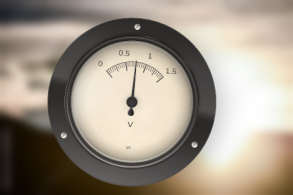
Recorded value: **0.75** V
